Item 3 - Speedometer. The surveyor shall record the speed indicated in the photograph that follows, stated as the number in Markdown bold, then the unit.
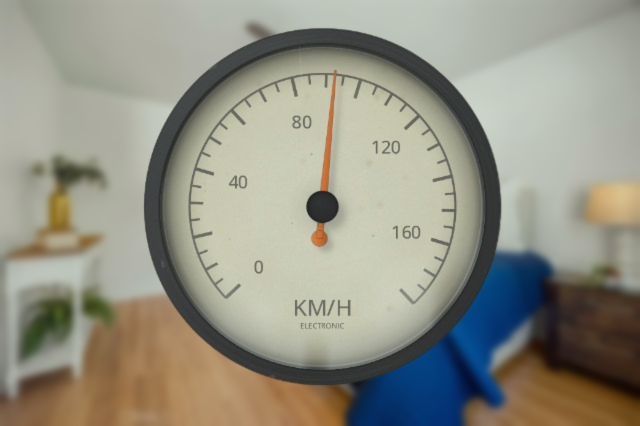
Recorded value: **92.5** km/h
